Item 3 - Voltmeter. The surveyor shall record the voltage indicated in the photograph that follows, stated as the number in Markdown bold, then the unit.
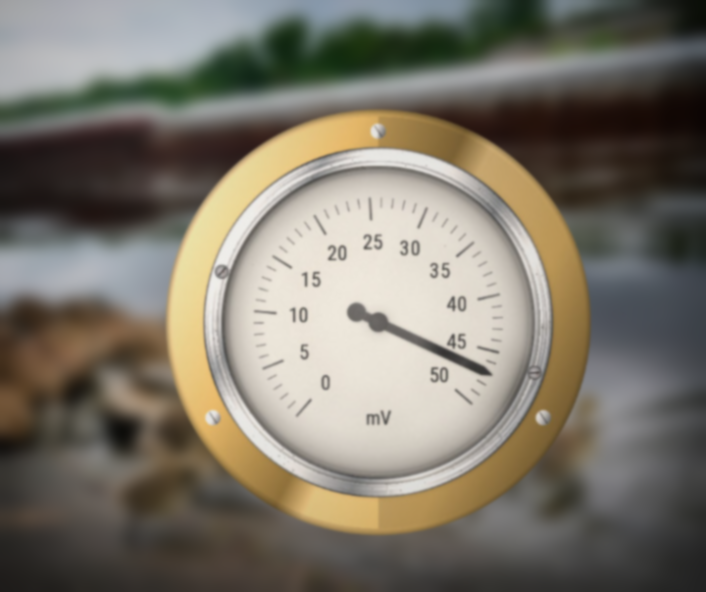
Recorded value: **47** mV
